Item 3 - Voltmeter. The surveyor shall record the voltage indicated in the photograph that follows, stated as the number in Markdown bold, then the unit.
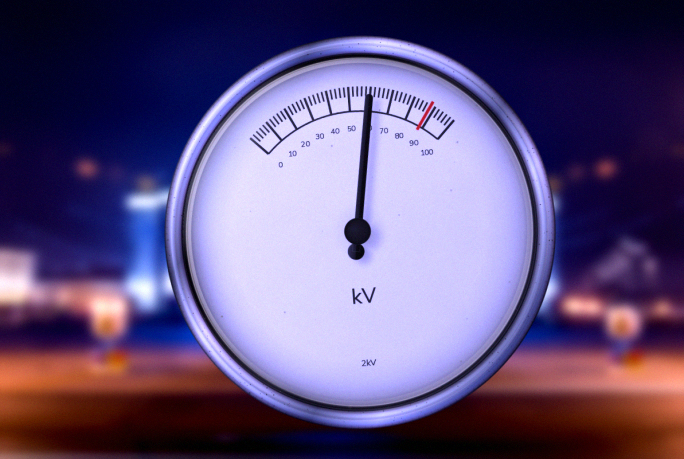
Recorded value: **60** kV
